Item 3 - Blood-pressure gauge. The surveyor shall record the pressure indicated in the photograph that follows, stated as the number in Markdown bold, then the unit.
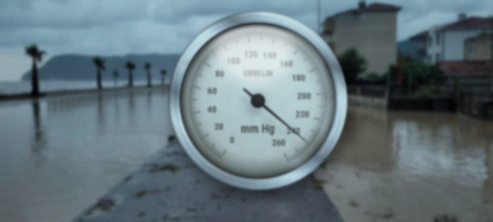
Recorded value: **240** mmHg
